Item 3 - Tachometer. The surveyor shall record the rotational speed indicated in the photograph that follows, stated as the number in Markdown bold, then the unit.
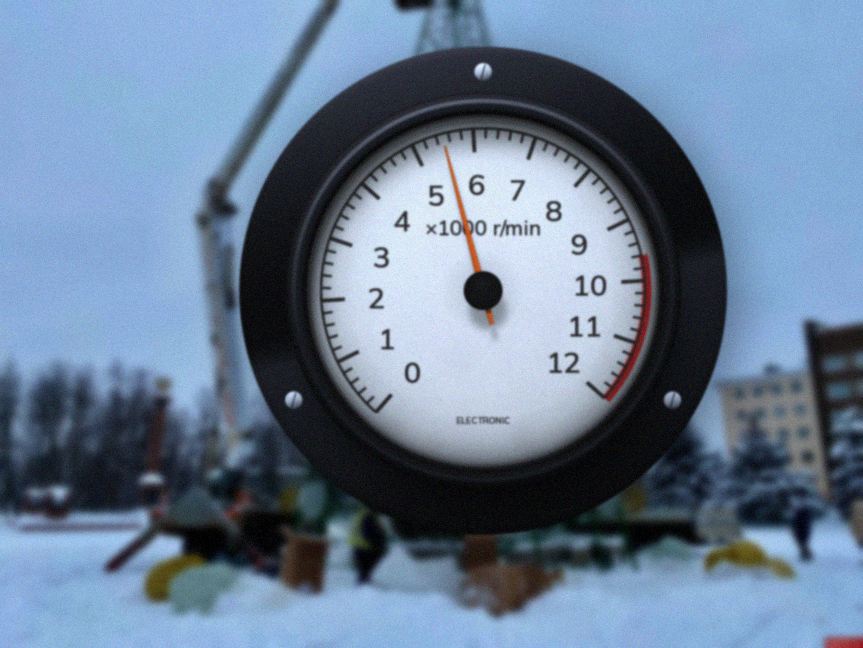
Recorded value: **5500** rpm
